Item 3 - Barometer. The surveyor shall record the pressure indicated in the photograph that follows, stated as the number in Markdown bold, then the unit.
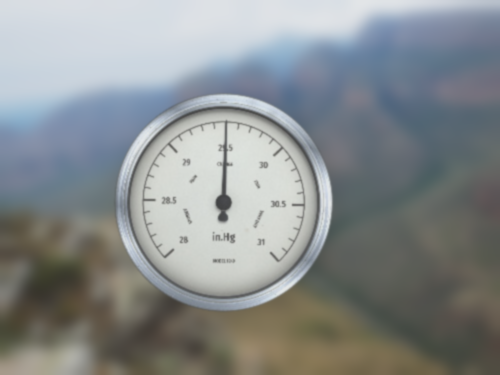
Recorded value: **29.5** inHg
